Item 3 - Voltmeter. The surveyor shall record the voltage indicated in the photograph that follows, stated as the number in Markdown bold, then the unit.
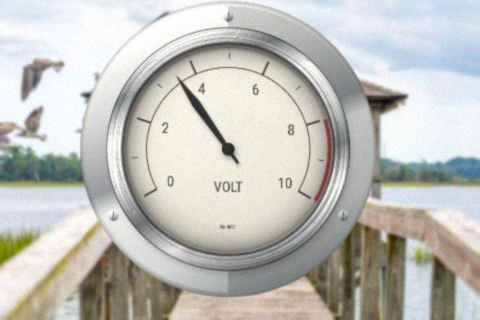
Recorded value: **3.5** V
